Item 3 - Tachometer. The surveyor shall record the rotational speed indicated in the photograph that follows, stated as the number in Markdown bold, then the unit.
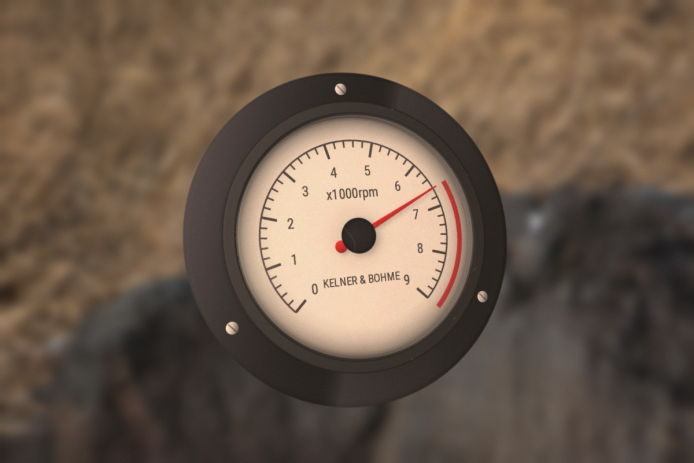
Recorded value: **6600** rpm
